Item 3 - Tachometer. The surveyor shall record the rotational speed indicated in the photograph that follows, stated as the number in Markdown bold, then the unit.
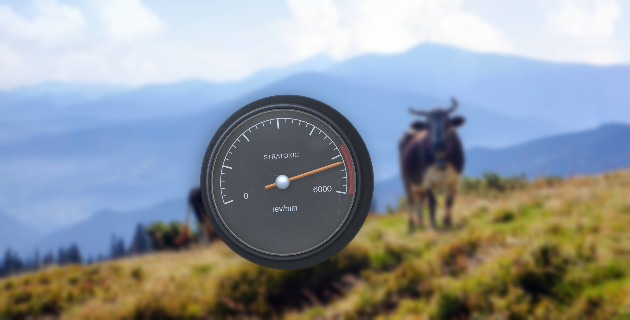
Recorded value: **5200** rpm
